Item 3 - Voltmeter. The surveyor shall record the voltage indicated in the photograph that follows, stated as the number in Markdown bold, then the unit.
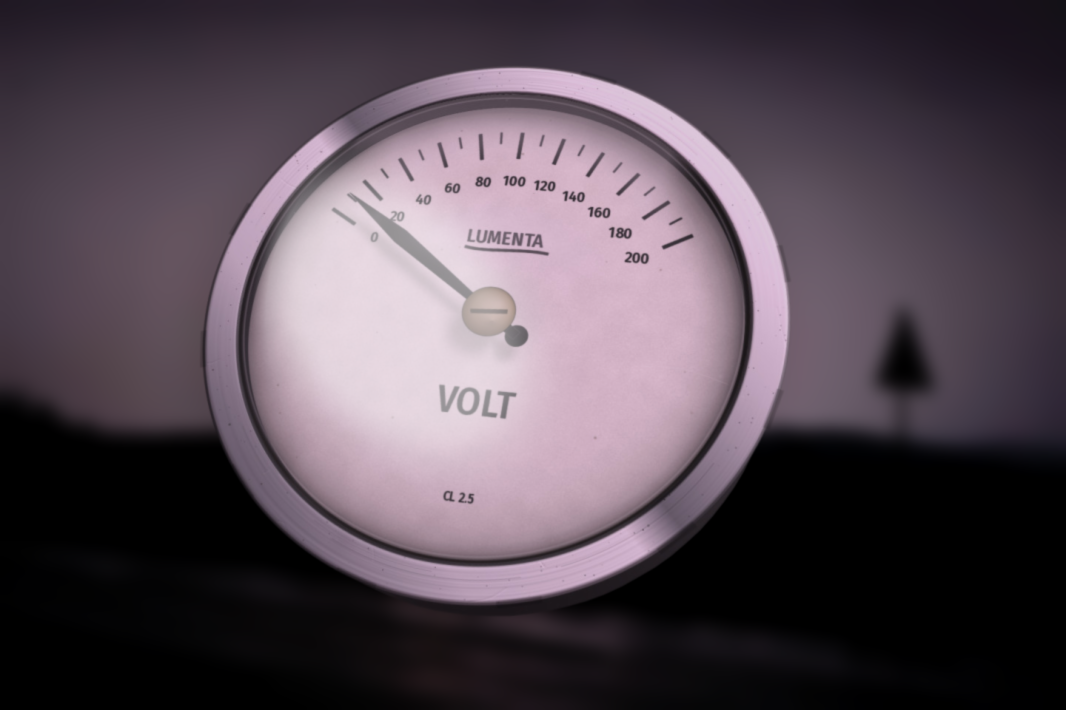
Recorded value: **10** V
